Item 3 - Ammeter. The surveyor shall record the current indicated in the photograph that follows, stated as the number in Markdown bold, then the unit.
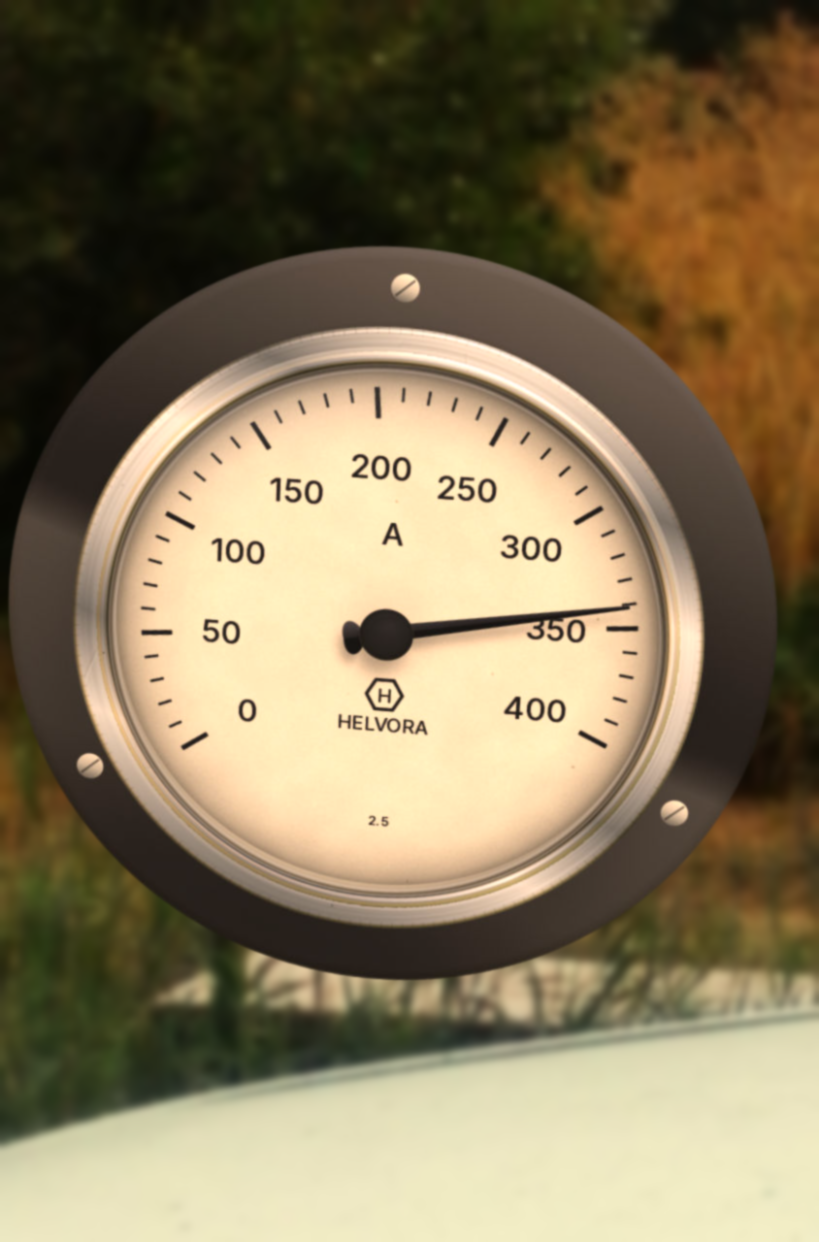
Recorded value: **340** A
